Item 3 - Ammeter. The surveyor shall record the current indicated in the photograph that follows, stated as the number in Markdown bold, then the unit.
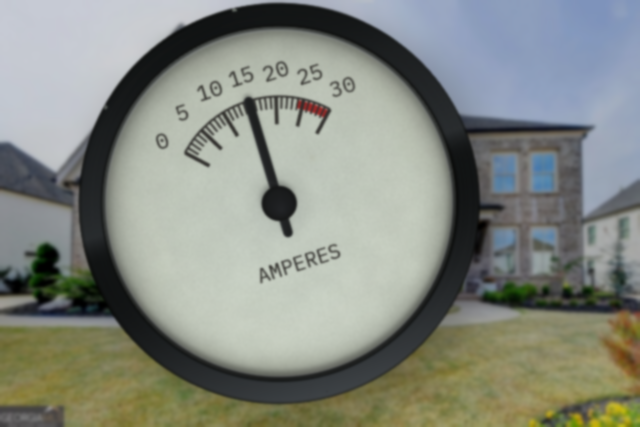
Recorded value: **15** A
